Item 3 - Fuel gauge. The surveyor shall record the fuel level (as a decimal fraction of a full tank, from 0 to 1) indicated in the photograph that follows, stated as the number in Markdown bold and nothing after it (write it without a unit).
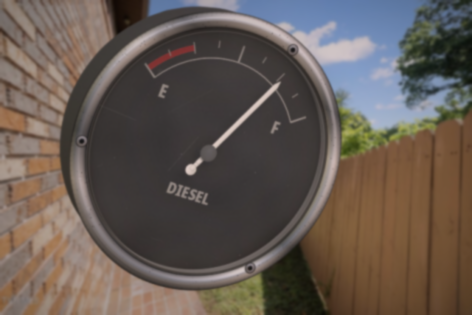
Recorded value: **0.75**
